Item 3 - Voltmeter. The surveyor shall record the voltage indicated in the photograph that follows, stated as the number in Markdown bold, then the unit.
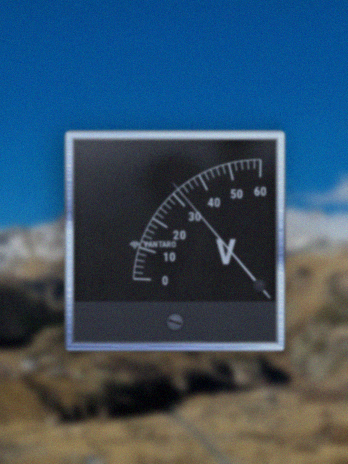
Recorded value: **32** V
